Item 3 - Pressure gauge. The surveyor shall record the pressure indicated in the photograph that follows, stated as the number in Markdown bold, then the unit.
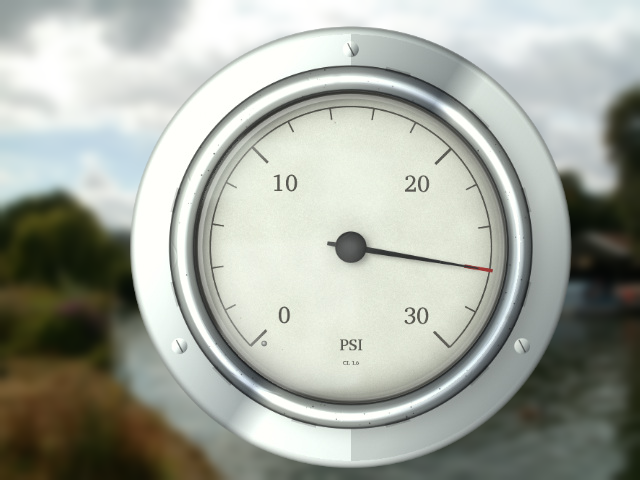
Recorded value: **26** psi
